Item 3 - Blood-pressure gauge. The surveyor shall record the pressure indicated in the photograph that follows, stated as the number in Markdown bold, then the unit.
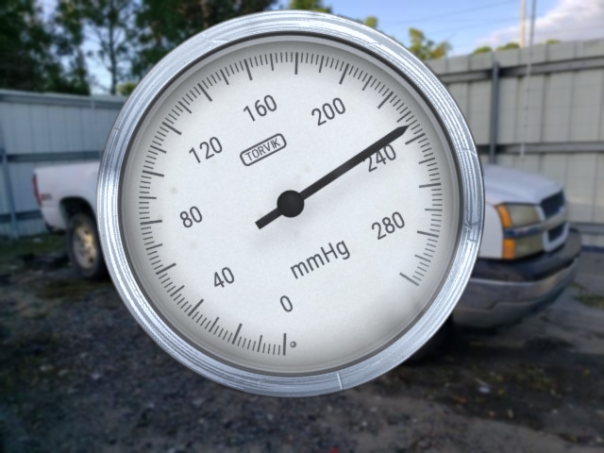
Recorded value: **234** mmHg
